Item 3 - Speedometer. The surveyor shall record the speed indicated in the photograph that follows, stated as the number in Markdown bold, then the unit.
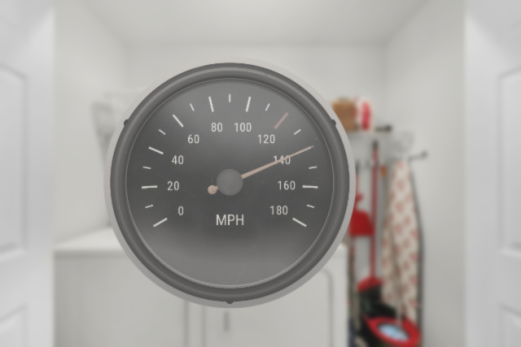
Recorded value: **140** mph
